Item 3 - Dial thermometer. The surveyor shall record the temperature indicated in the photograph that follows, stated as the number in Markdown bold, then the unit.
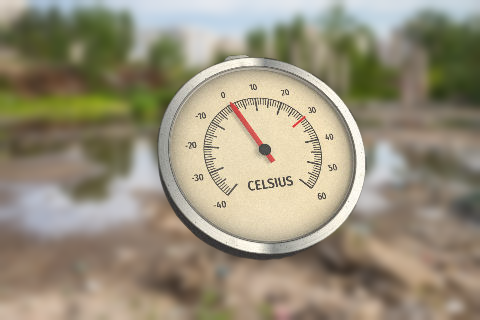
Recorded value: **0** °C
